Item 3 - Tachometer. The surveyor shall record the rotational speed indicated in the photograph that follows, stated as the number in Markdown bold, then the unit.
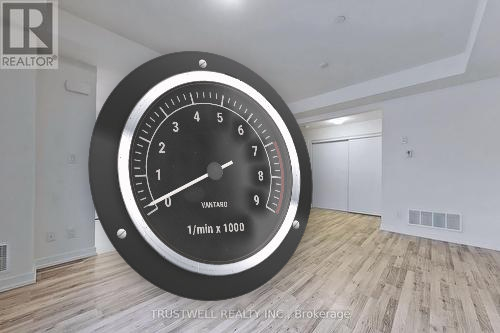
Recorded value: **200** rpm
